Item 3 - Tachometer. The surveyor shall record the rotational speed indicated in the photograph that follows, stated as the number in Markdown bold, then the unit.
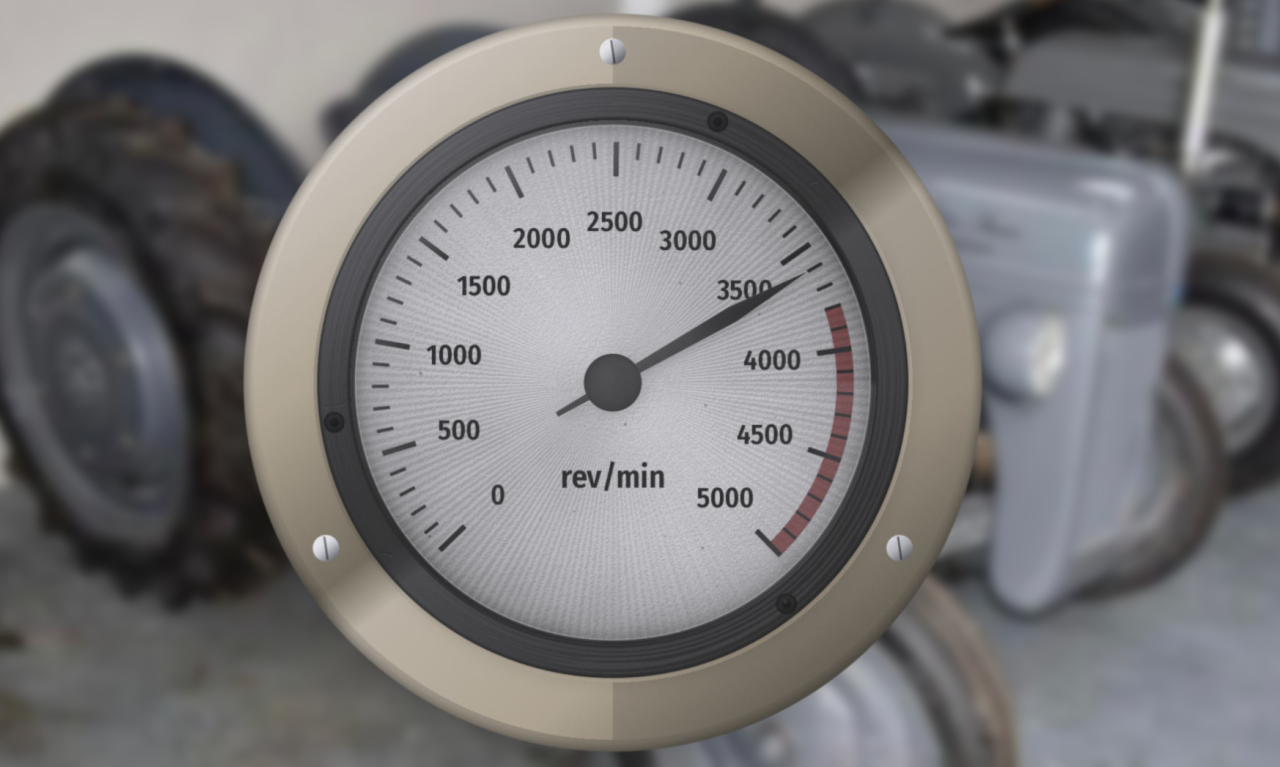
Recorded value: **3600** rpm
